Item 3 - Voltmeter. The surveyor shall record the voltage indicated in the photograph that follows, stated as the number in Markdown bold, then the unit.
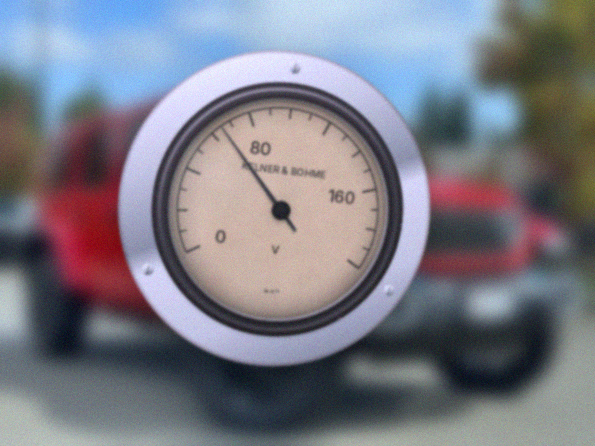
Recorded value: **65** V
